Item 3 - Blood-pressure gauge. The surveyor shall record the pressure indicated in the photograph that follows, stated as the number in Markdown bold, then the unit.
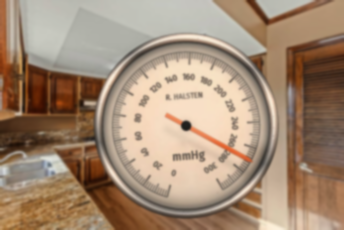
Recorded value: **270** mmHg
